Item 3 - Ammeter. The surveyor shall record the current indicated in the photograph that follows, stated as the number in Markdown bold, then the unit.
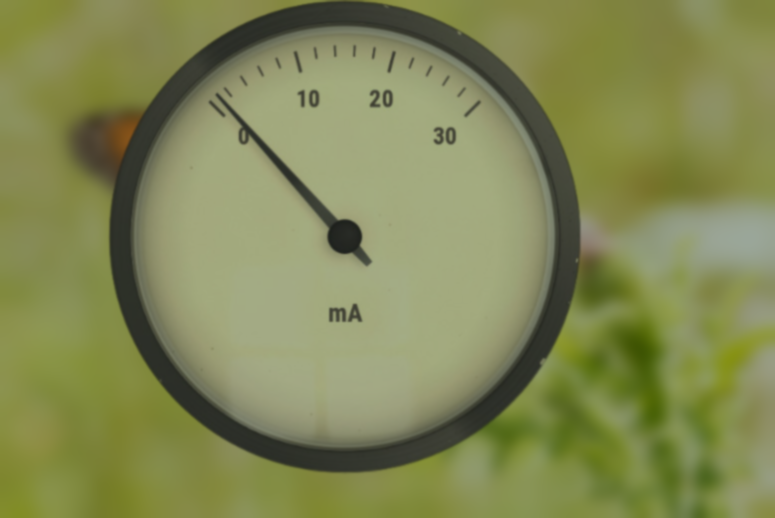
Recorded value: **1** mA
